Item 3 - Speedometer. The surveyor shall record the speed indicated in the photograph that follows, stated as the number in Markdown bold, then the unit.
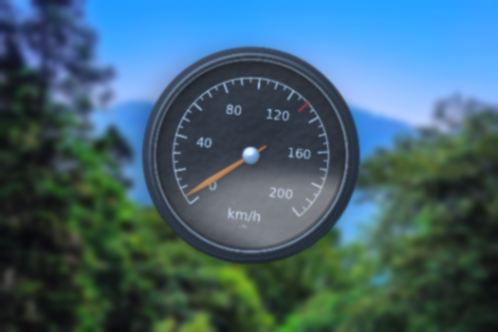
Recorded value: **5** km/h
